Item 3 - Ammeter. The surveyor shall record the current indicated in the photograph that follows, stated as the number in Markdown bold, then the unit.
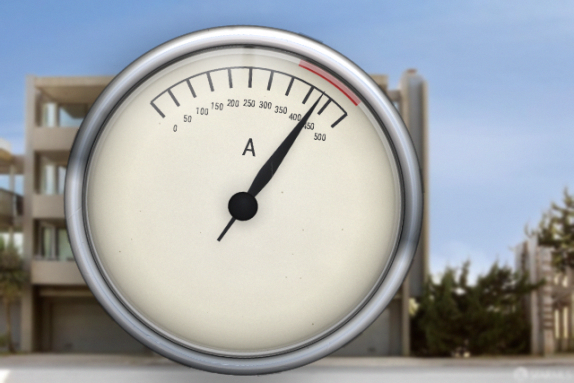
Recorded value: **425** A
